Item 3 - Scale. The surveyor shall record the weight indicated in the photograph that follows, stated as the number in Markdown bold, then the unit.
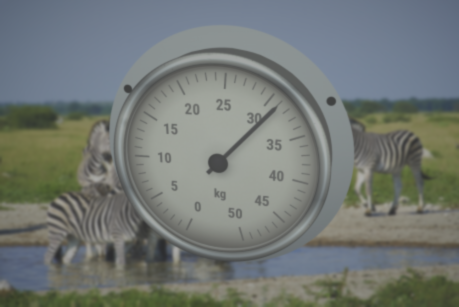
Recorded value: **31** kg
